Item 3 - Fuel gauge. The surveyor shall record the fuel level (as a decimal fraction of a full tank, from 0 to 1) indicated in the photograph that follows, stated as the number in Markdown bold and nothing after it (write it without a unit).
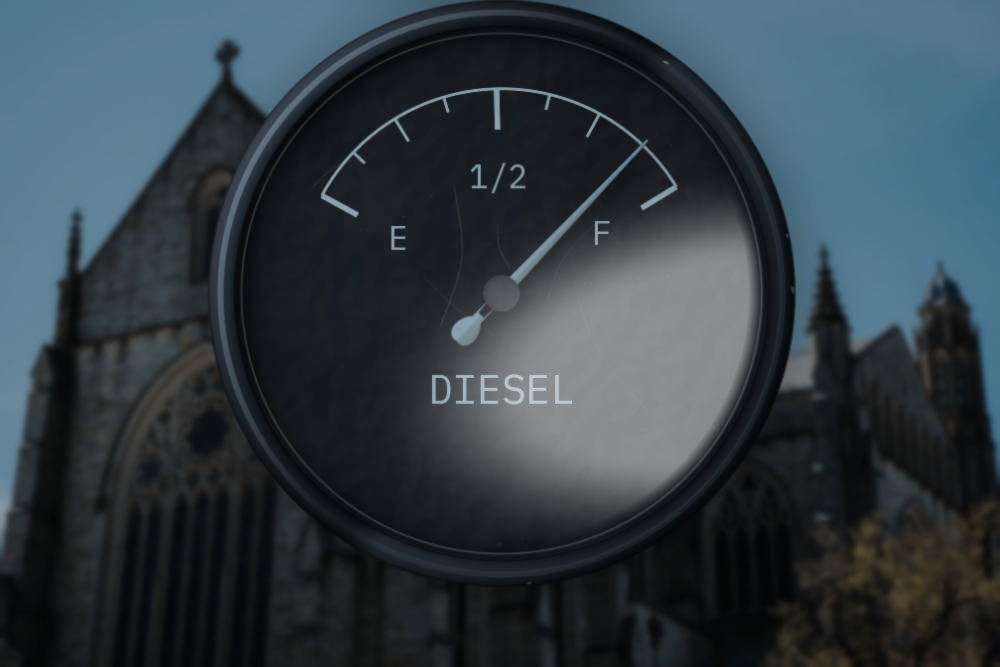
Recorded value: **0.875**
